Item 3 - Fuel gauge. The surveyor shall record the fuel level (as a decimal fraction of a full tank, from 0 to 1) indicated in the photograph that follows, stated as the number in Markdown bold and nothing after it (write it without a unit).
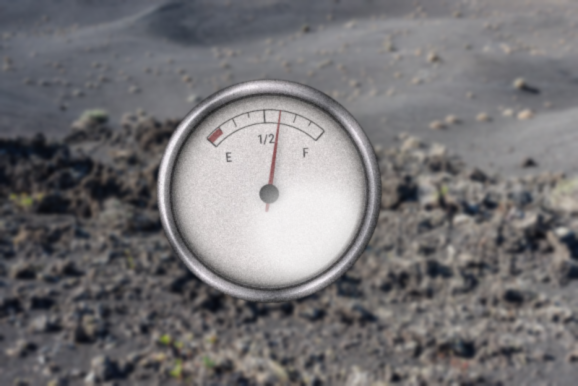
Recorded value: **0.625**
